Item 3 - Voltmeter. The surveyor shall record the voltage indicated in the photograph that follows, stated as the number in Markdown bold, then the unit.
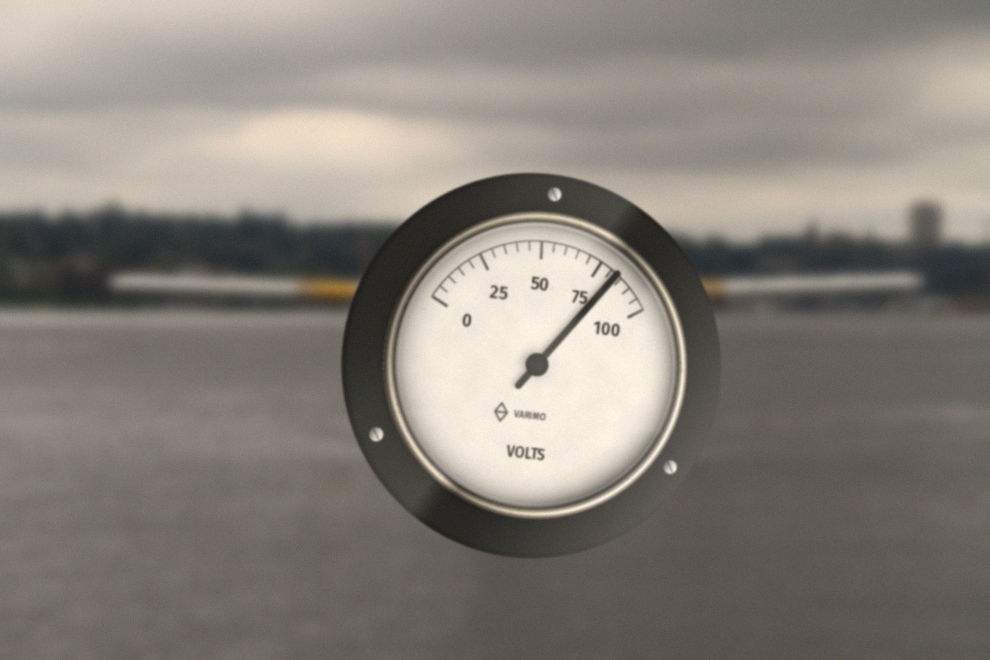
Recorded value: **82.5** V
